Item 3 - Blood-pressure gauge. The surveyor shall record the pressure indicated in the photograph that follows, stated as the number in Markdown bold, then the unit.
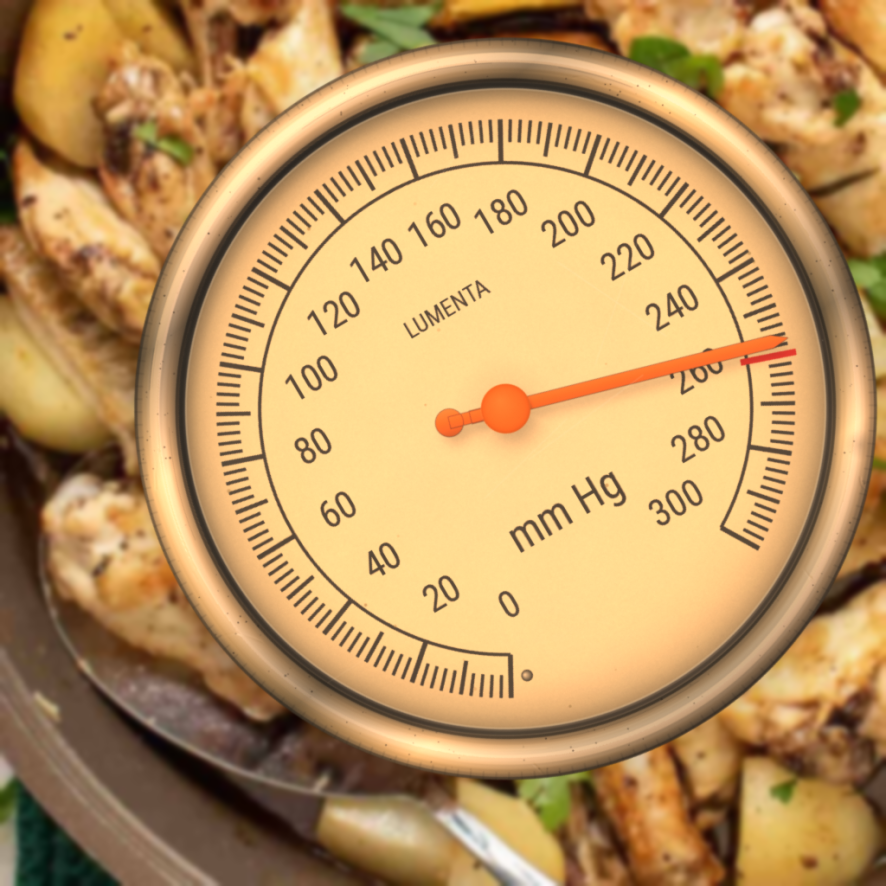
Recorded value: **257** mmHg
